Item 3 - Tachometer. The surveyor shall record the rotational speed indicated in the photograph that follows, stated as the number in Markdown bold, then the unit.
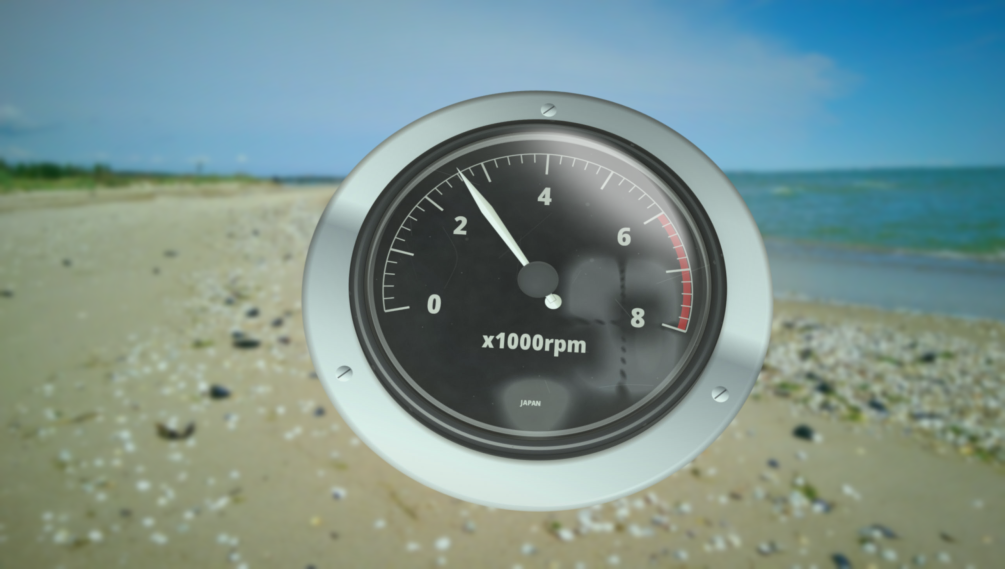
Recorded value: **2600** rpm
